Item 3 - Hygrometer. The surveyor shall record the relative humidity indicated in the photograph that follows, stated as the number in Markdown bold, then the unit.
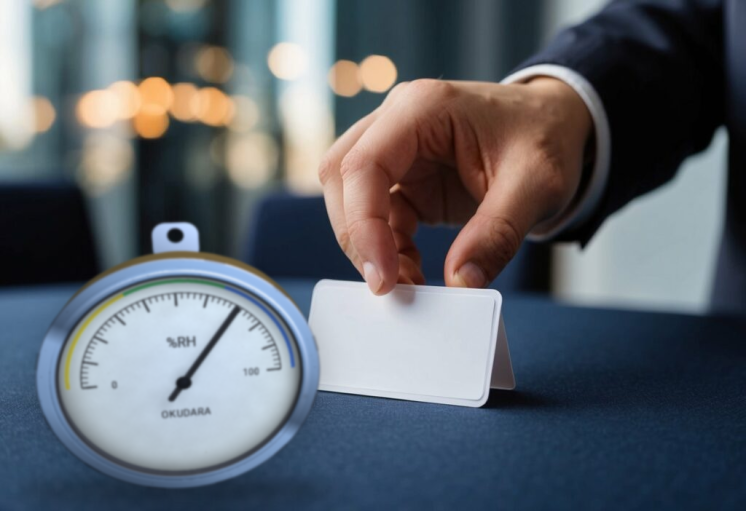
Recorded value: **70** %
